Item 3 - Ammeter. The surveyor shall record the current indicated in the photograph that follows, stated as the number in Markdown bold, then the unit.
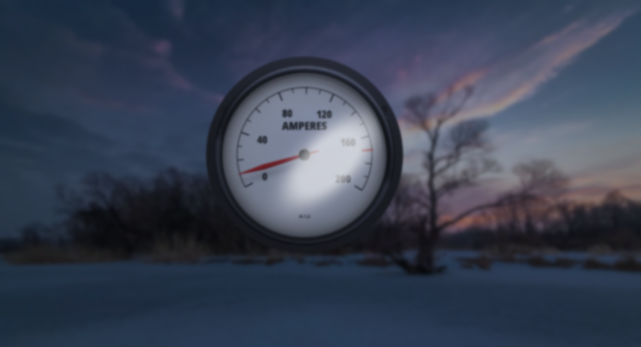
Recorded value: **10** A
